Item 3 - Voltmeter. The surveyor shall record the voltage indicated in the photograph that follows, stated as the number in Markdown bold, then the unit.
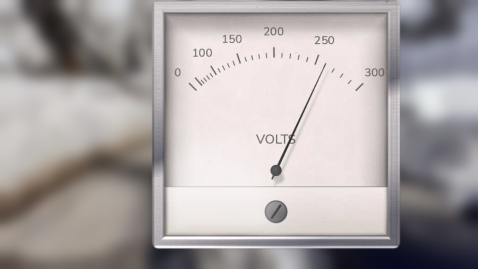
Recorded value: **260** V
